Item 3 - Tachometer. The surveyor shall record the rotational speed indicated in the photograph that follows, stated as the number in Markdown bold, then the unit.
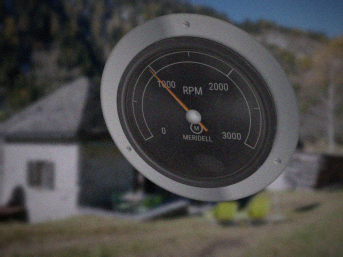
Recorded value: **1000** rpm
